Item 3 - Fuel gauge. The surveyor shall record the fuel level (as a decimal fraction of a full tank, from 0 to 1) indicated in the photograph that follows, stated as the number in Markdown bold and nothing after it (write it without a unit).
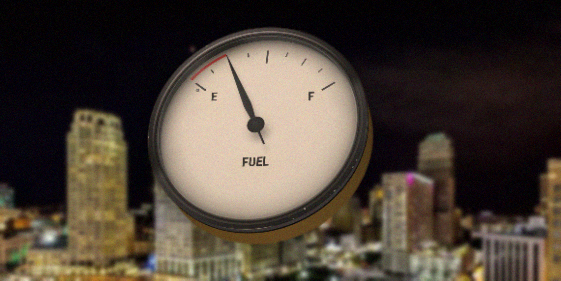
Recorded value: **0.25**
